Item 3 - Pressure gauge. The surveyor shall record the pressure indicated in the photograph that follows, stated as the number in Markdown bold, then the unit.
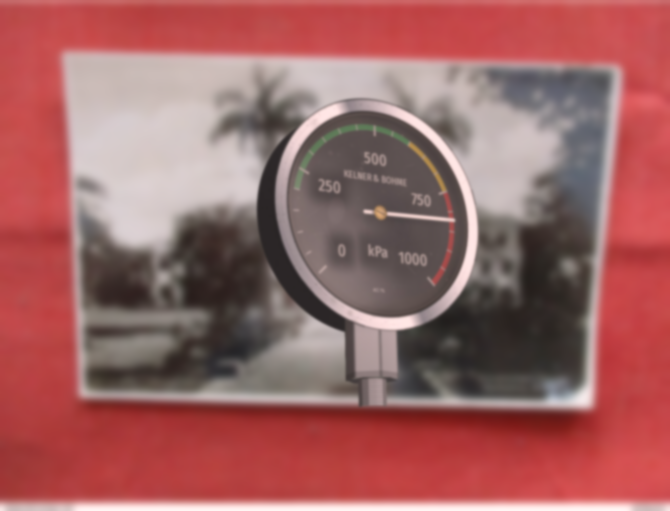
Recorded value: **825** kPa
